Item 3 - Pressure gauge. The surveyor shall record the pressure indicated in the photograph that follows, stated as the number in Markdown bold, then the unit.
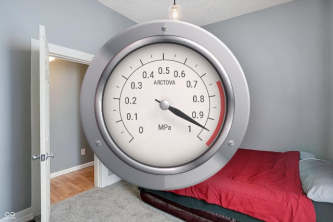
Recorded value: **0.95** MPa
